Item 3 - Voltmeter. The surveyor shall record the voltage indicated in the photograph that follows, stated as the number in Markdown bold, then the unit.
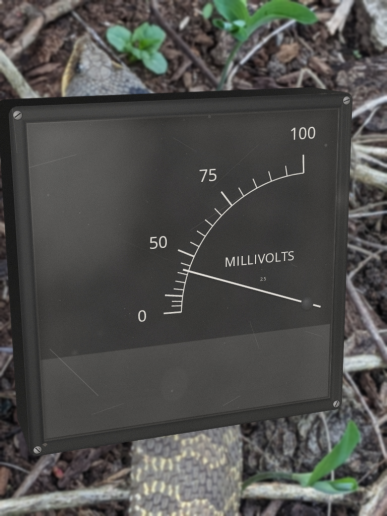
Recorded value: **42.5** mV
